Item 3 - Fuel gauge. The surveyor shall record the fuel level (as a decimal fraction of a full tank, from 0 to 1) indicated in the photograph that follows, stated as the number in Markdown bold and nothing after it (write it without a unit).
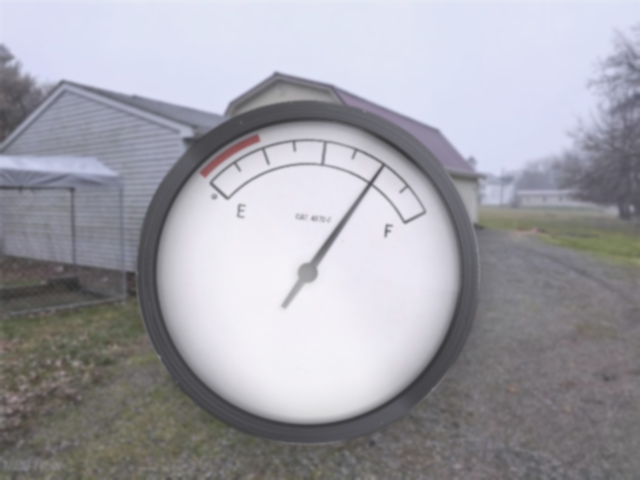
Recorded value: **0.75**
